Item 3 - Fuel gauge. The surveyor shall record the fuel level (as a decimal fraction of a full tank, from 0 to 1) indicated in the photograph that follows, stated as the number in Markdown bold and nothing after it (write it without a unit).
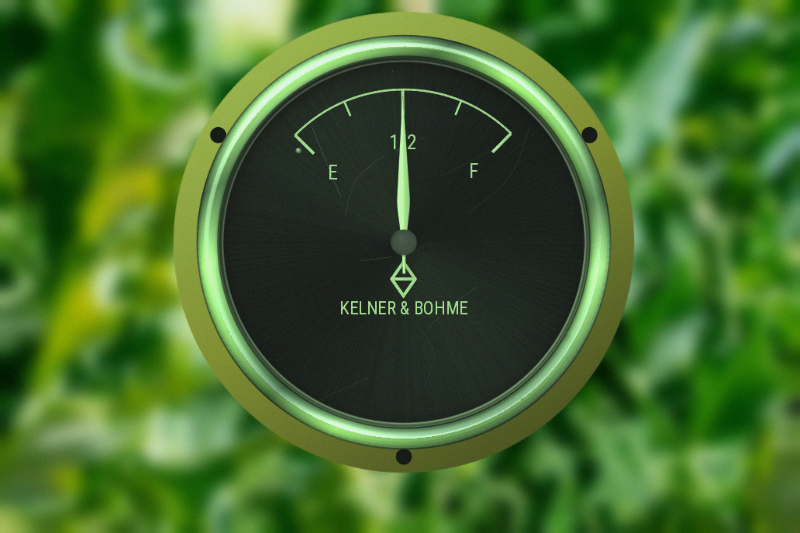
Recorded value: **0.5**
